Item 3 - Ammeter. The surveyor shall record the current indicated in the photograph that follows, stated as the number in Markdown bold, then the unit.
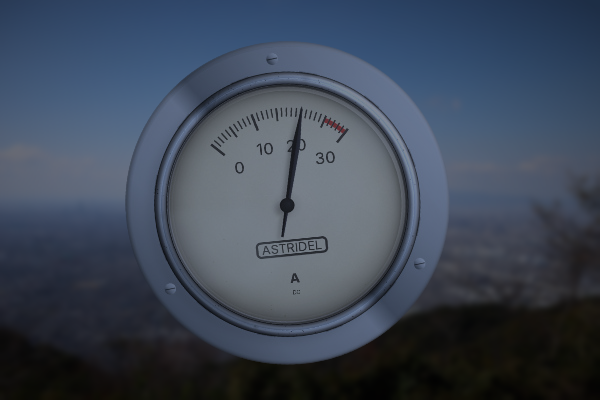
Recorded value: **20** A
